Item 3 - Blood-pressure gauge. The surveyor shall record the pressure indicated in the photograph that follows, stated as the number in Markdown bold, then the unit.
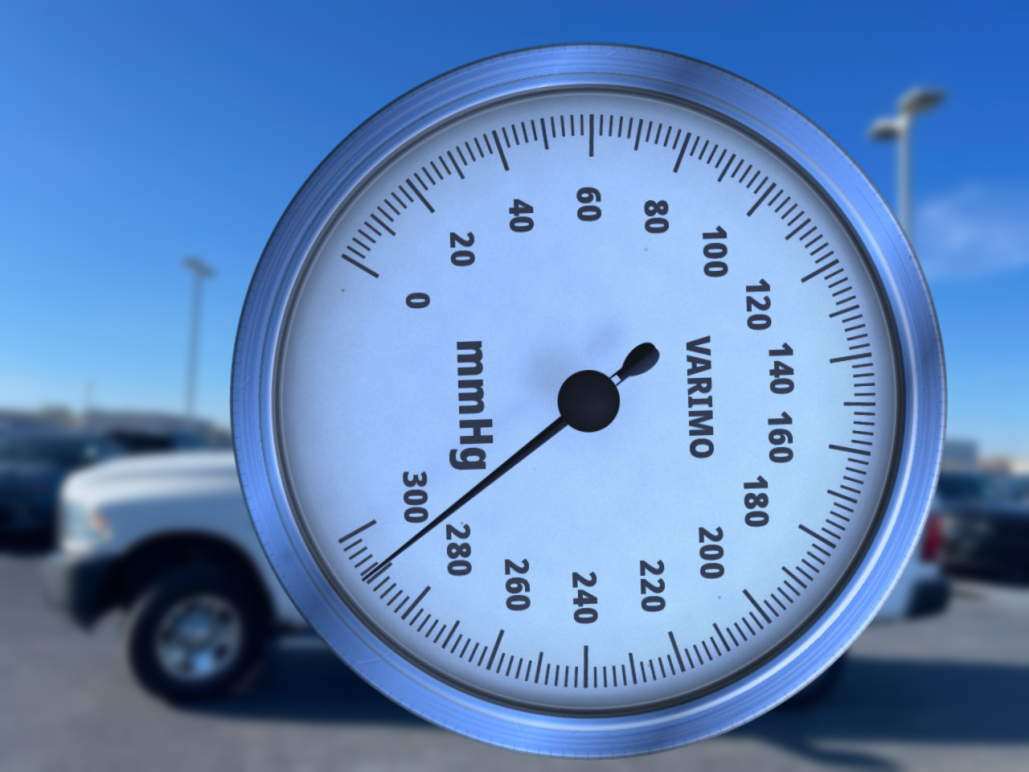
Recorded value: **291** mmHg
